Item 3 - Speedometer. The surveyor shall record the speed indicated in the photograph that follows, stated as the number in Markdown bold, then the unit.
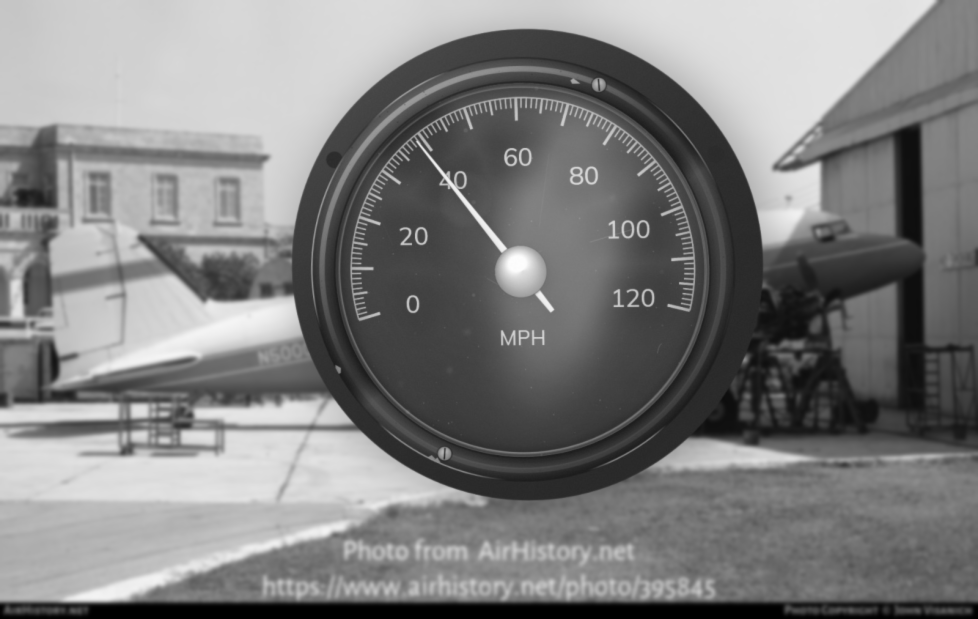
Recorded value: **39** mph
